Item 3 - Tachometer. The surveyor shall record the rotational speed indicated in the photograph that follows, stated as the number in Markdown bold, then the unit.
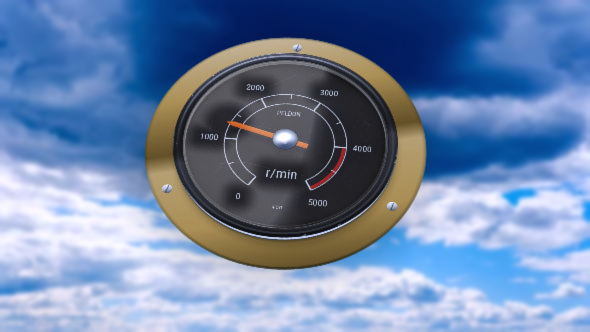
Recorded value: **1250** rpm
